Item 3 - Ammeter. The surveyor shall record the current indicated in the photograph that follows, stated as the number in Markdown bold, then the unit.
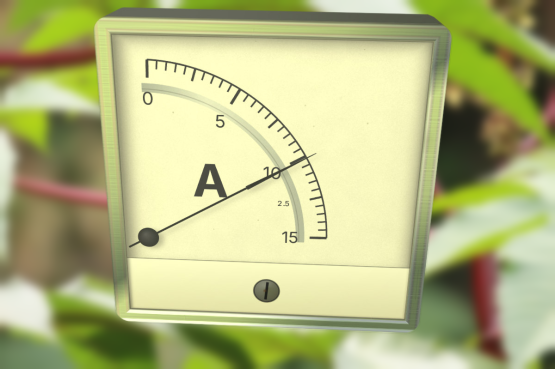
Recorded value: **10** A
